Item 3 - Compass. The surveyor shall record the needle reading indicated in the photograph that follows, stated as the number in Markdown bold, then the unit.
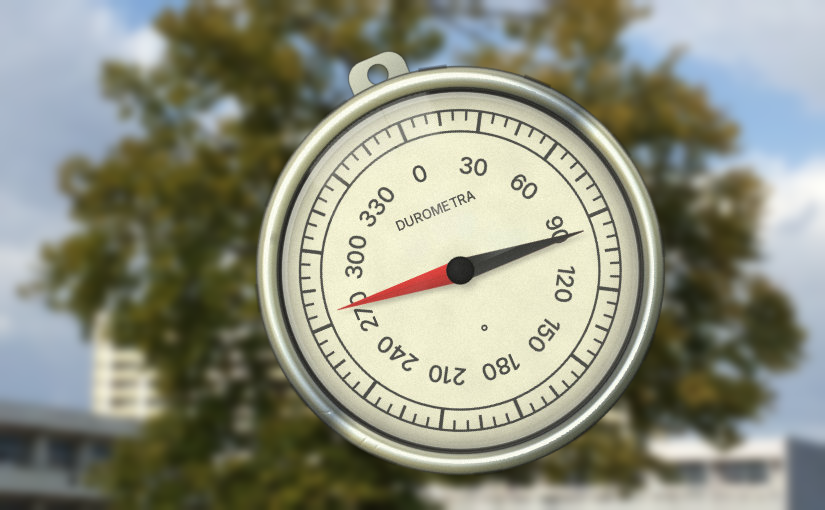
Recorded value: **275** °
